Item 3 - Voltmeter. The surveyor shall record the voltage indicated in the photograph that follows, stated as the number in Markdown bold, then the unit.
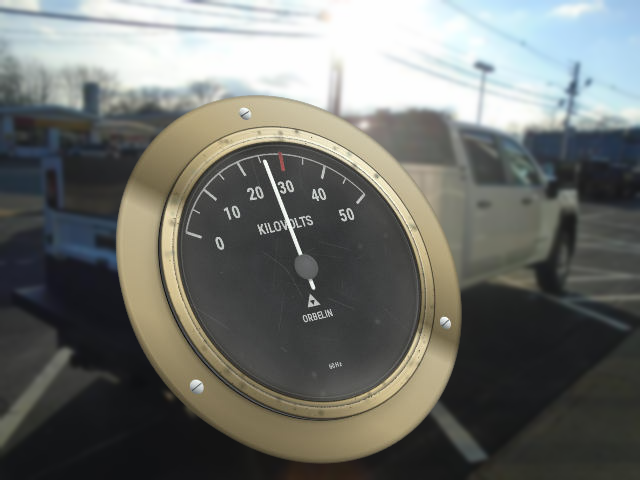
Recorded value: **25** kV
